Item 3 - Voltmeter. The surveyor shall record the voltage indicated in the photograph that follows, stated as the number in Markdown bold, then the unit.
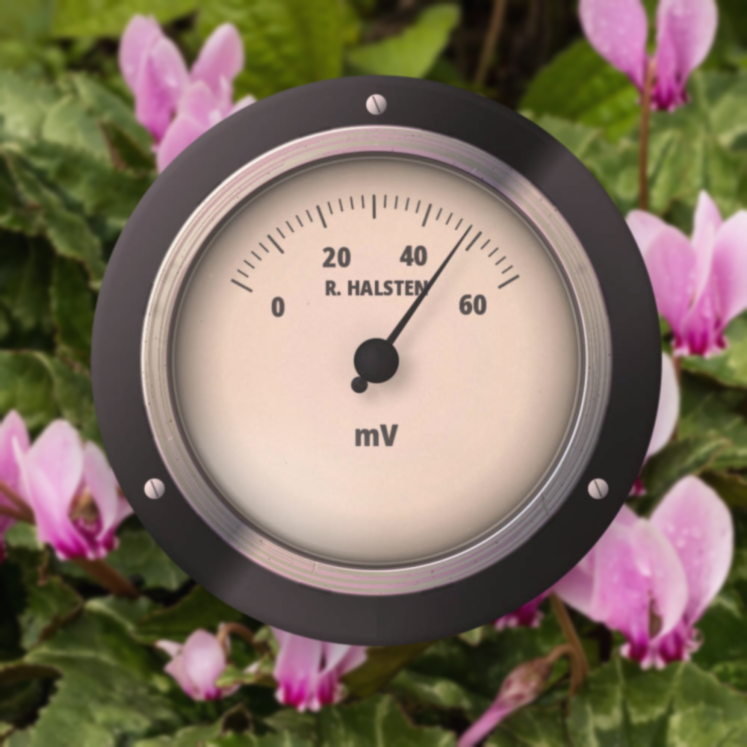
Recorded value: **48** mV
